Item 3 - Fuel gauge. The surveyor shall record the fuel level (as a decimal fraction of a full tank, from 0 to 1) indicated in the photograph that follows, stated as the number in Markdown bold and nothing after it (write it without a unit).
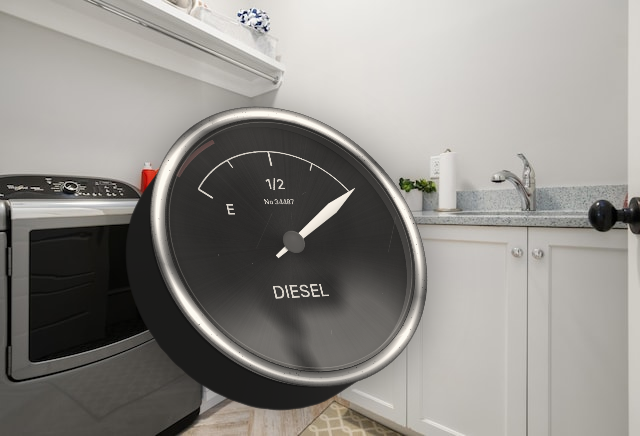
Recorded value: **1**
